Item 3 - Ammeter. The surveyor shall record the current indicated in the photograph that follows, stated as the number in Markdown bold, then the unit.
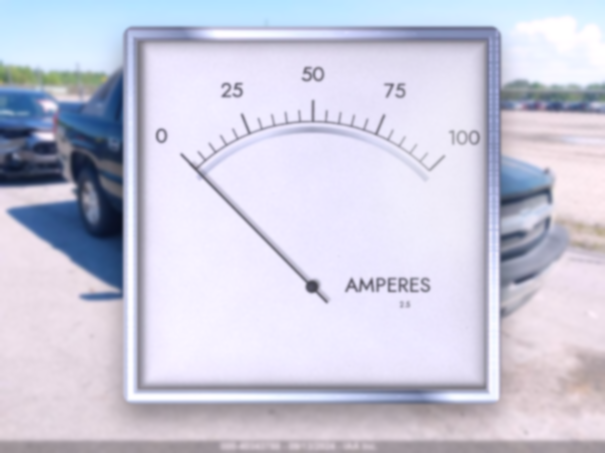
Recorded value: **0** A
